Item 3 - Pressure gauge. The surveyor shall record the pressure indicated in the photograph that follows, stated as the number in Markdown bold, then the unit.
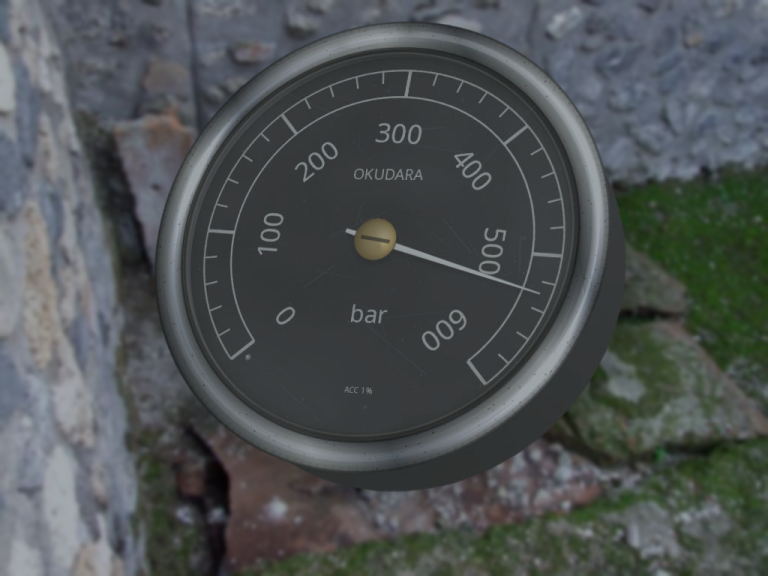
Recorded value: **530** bar
